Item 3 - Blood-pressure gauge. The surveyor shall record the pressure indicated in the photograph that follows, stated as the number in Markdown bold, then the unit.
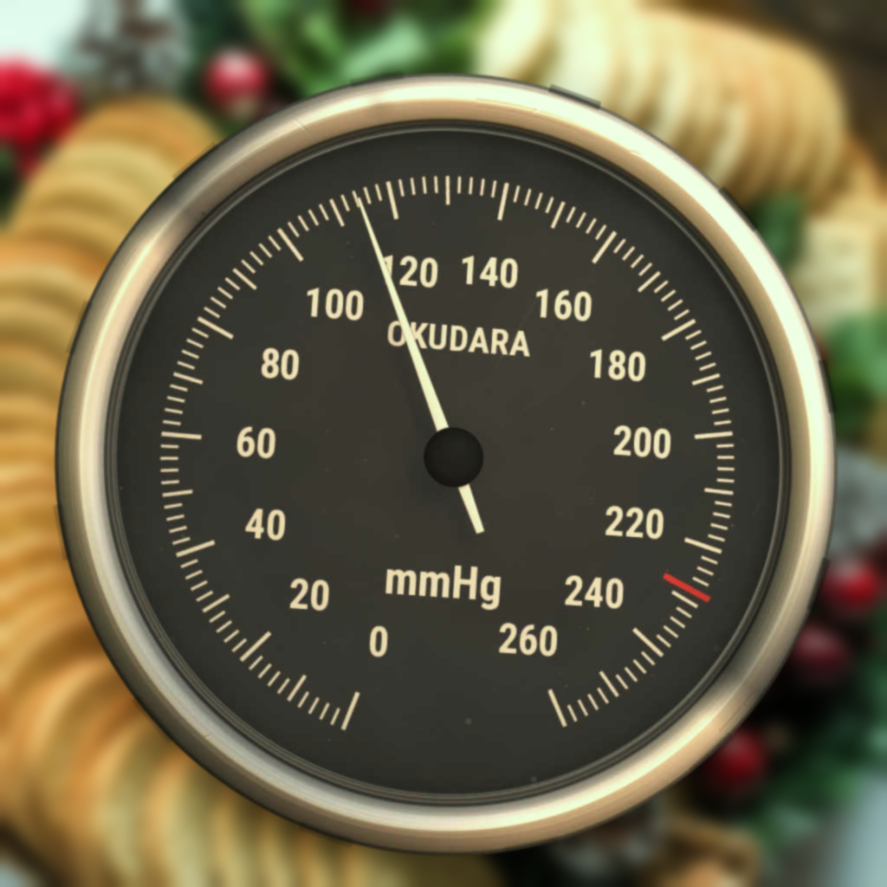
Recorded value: **114** mmHg
